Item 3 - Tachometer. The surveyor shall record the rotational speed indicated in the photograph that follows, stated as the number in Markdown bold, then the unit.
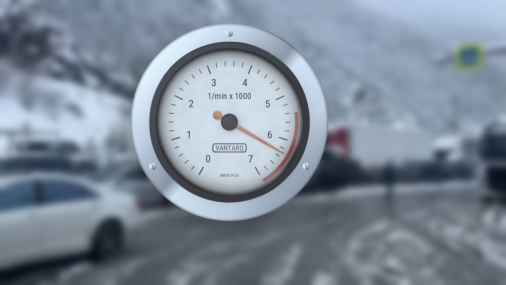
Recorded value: **6300** rpm
